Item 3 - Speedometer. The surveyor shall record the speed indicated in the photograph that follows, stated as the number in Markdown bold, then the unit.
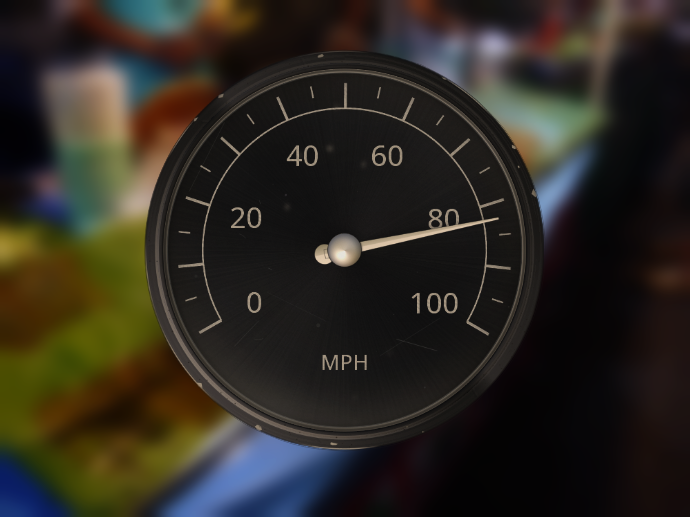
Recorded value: **82.5** mph
